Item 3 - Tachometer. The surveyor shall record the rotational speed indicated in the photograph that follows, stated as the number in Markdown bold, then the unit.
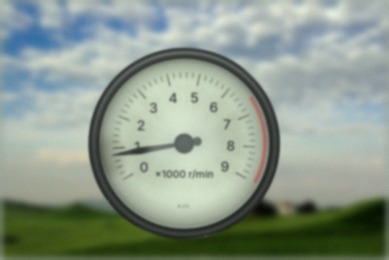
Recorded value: **800** rpm
